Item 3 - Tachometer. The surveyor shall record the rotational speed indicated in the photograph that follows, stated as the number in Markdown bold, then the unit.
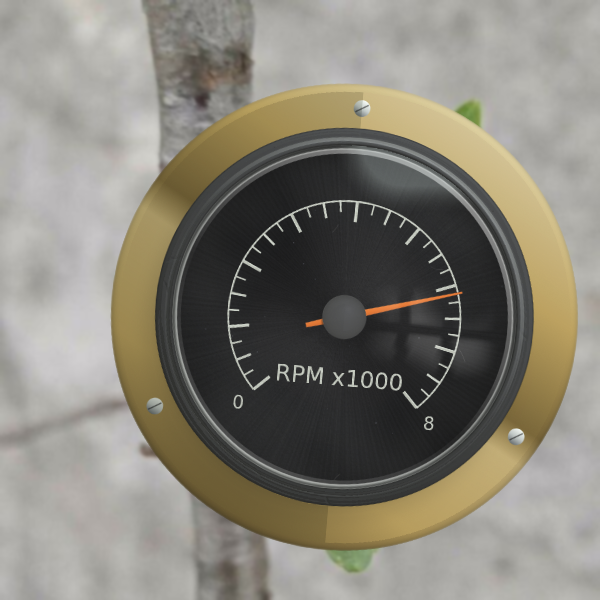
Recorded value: **6125** rpm
